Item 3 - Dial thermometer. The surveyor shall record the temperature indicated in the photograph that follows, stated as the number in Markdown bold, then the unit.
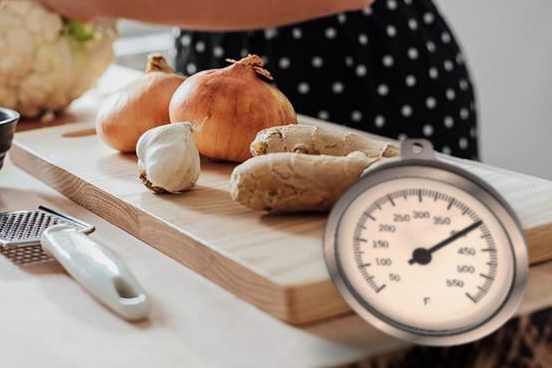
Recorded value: **400** °F
